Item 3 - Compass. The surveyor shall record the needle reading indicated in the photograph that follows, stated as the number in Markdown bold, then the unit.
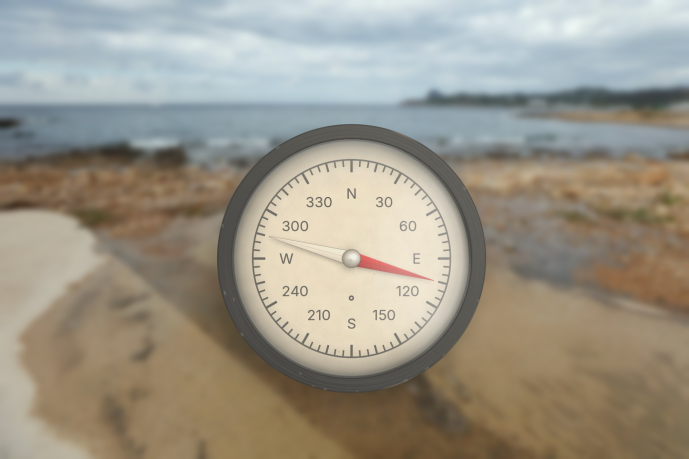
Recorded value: **105** °
